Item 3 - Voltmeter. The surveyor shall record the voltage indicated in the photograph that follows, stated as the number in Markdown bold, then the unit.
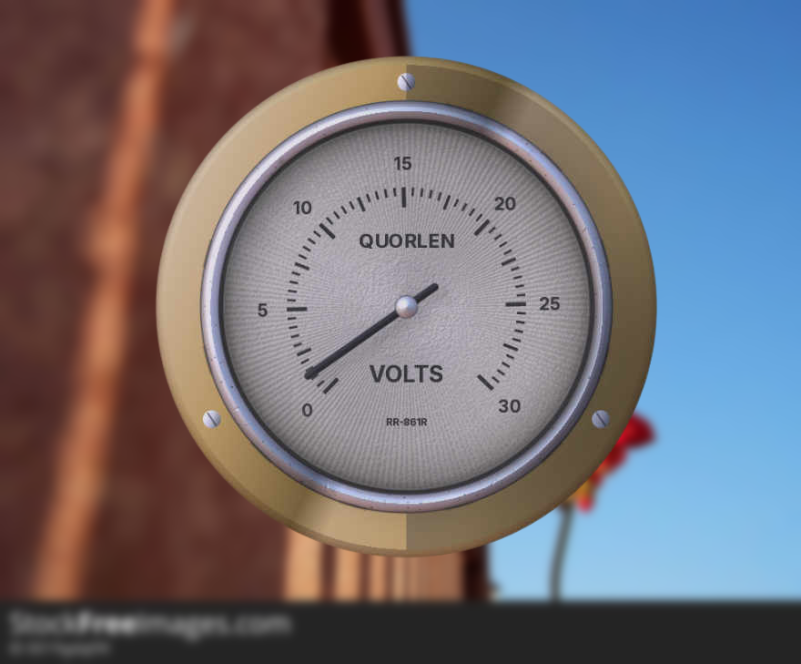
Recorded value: **1.25** V
